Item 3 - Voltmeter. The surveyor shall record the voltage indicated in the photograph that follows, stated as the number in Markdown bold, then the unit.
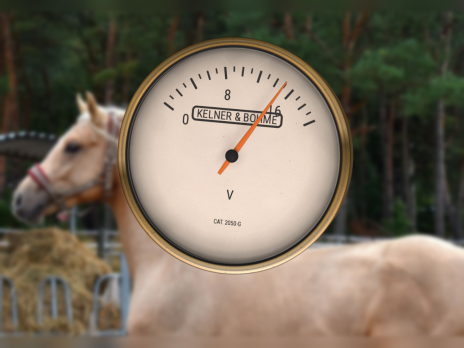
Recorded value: **15** V
